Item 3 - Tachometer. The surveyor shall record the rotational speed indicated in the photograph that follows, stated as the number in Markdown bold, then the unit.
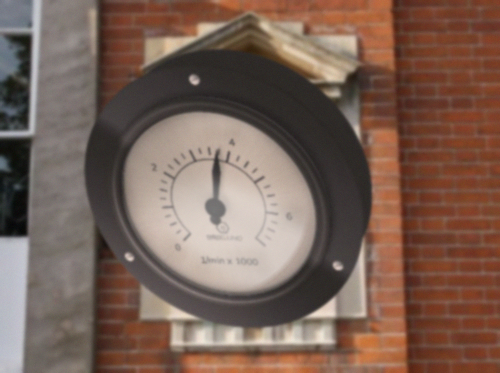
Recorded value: **3750** rpm
